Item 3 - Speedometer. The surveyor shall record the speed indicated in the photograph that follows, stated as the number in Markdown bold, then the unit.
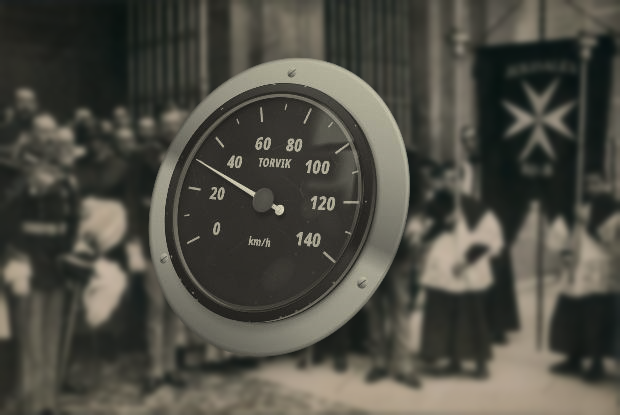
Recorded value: **30** km/h
